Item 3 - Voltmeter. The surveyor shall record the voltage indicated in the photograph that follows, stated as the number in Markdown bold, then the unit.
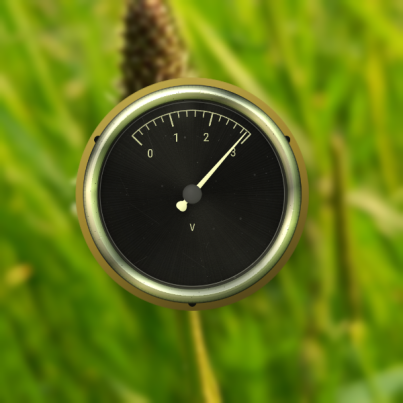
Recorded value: **2.9** V
